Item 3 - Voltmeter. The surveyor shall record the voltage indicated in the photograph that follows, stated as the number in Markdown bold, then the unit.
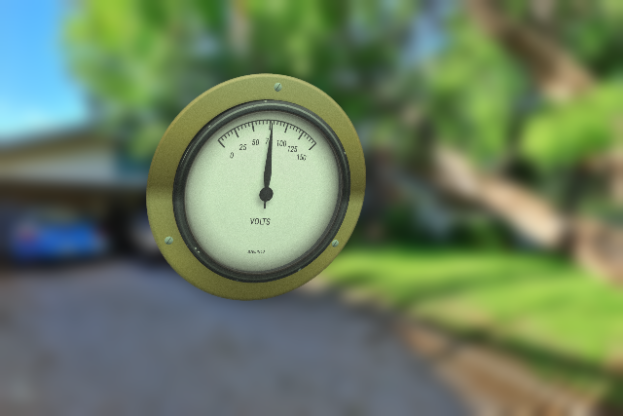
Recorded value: **75** V
